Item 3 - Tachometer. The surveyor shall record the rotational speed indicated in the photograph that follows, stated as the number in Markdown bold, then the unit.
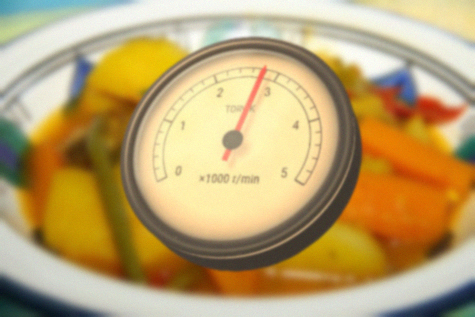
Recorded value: **2800** rpm
